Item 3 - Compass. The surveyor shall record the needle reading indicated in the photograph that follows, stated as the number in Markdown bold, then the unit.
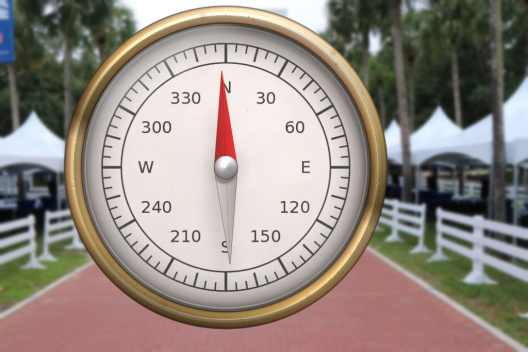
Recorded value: **357.5** °
